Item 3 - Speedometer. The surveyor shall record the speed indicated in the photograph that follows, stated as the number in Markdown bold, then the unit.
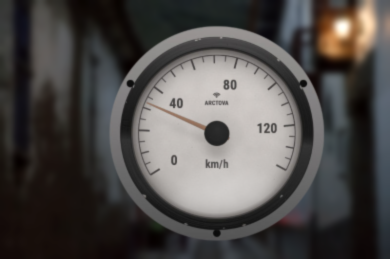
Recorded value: **32.5** km/h
